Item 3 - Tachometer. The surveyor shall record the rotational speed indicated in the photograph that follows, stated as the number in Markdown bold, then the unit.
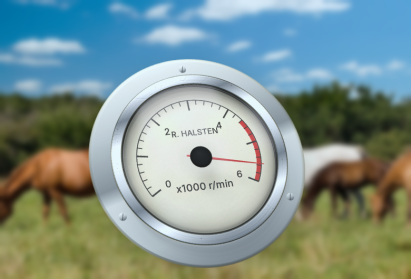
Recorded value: **5600** rpm
